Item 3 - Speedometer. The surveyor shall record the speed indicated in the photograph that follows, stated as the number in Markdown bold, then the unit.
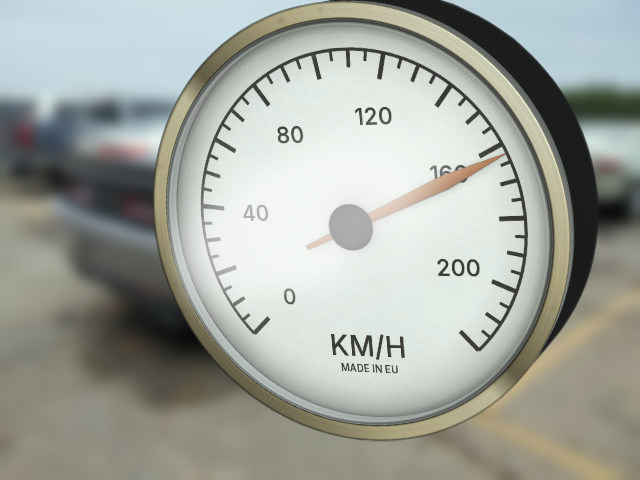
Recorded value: **162.5** km/h
